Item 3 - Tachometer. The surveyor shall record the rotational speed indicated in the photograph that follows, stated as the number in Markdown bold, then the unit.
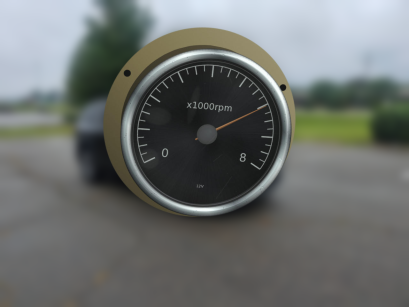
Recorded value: **6000** rpm
